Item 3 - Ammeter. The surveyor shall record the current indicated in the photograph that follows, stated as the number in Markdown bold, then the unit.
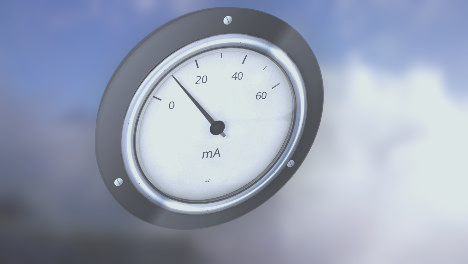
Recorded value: **10** mA
